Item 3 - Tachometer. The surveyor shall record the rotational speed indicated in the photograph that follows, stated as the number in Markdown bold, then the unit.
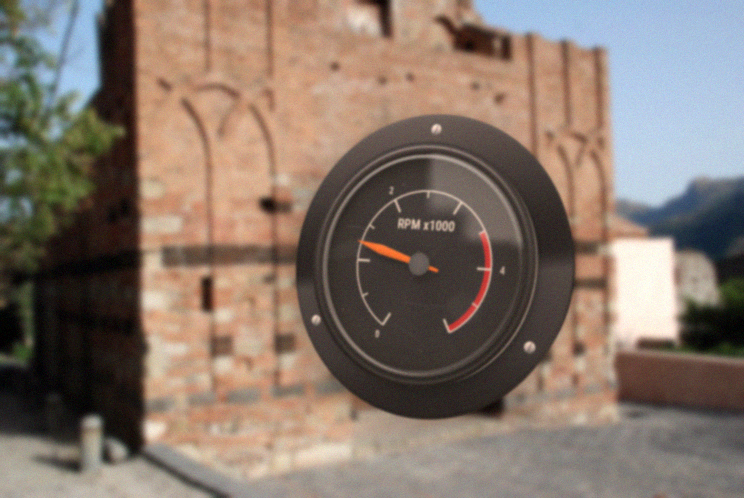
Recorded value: **1250** rpm
